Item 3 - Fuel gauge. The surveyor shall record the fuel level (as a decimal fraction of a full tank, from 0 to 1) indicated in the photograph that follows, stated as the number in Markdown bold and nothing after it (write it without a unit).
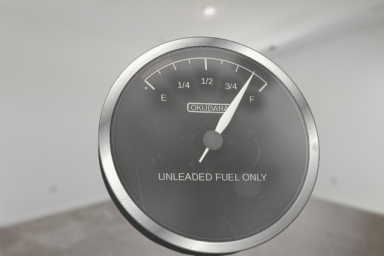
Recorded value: **0.875**
